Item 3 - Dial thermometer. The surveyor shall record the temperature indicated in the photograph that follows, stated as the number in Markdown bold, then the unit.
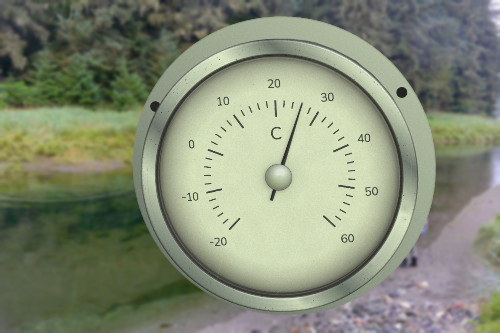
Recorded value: **26** °C
